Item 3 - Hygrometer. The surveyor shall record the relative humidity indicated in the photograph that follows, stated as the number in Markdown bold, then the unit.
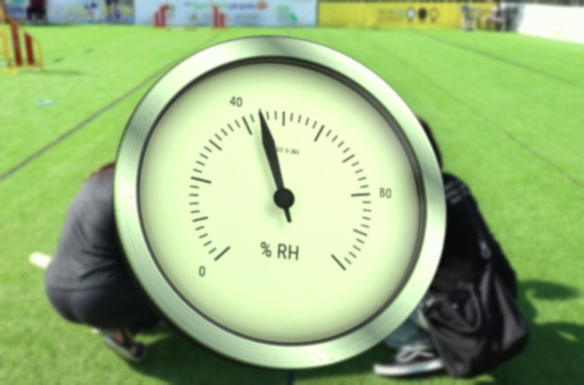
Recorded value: **44** %
